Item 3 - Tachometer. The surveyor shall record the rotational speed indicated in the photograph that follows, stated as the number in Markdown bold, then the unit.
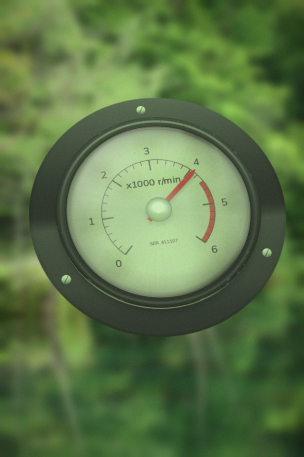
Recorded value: **4100** rpm
